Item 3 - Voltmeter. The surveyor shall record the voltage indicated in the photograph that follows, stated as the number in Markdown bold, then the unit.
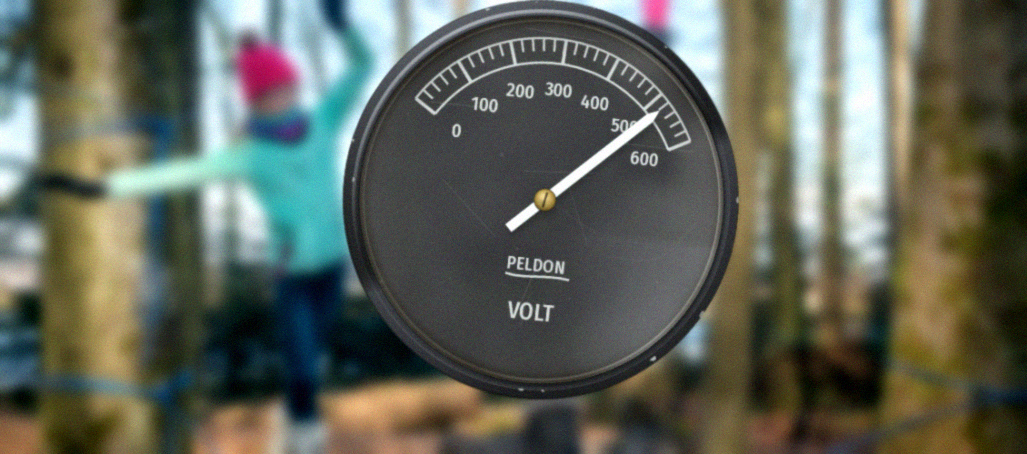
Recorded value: **520** V
